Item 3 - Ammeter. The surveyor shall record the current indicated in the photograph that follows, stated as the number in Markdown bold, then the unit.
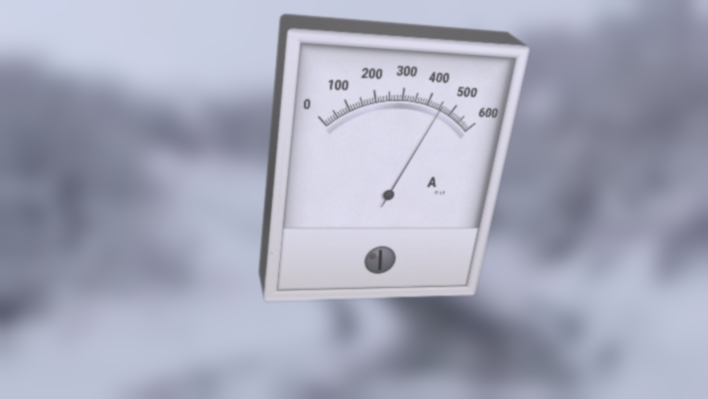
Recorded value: **450** A
